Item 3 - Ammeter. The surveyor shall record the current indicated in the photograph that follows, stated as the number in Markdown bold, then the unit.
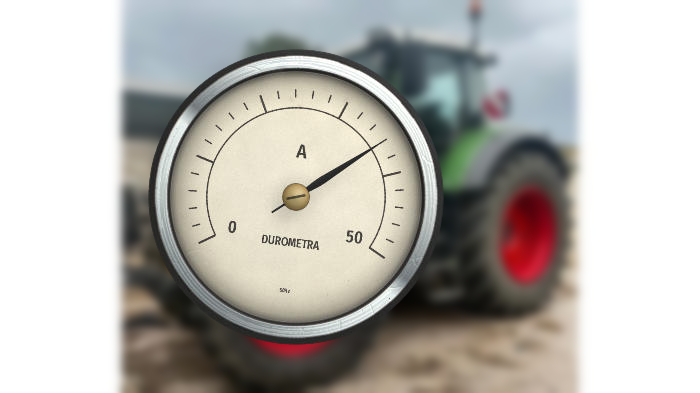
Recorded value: **36** A
